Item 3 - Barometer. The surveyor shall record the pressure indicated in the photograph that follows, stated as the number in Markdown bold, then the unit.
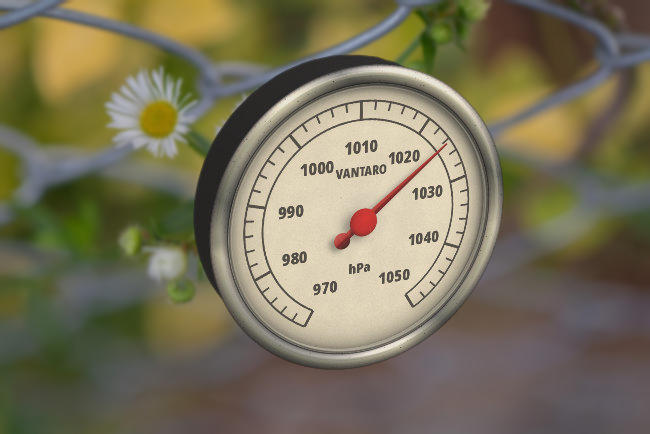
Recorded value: **1024** hPa
